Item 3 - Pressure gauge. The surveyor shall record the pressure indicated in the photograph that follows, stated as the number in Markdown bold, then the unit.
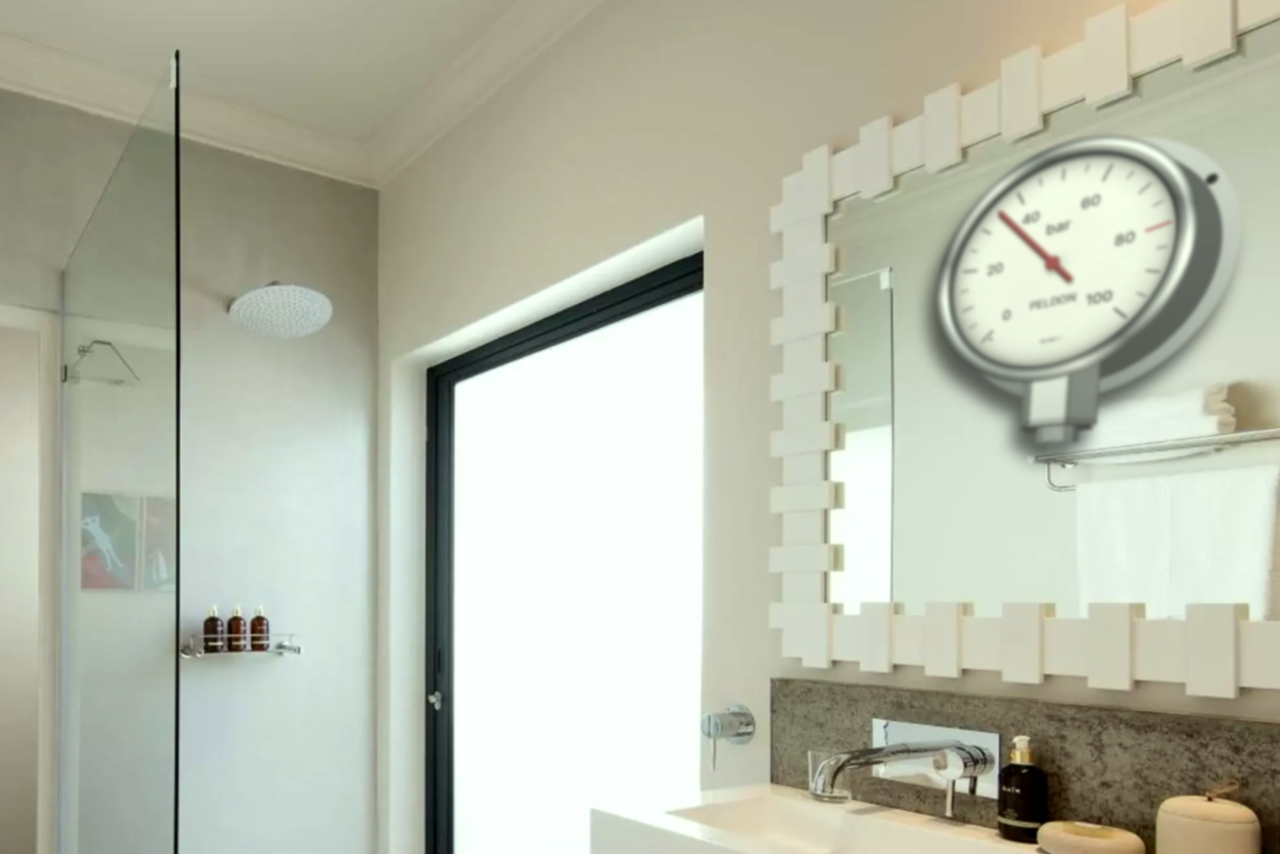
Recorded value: **35** bar
